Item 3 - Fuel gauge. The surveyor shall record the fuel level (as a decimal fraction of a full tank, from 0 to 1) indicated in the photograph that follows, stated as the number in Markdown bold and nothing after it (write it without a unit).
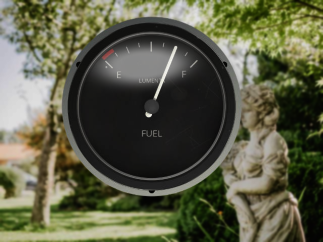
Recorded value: **0.75**
